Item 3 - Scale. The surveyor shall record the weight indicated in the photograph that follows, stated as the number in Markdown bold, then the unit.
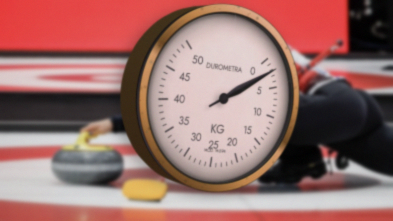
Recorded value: **2** kg
